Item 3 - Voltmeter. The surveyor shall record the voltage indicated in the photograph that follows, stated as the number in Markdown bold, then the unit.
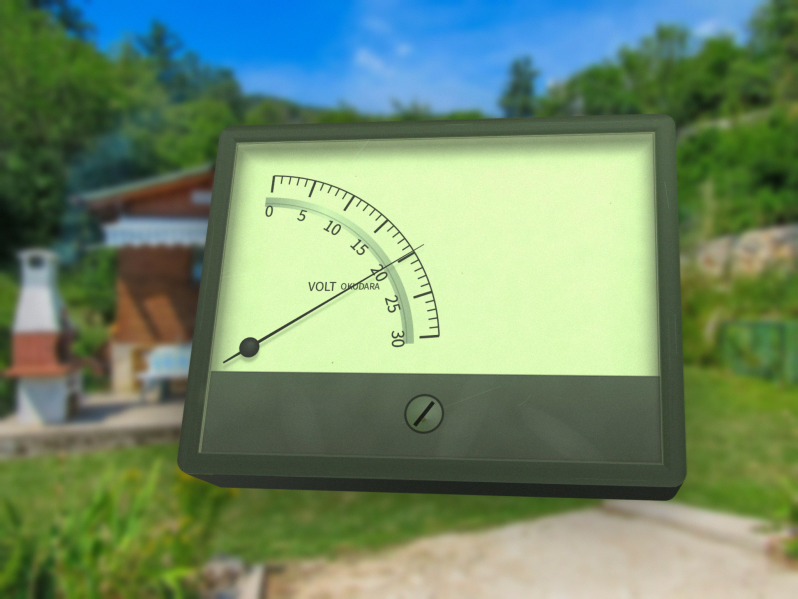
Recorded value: **20** V
